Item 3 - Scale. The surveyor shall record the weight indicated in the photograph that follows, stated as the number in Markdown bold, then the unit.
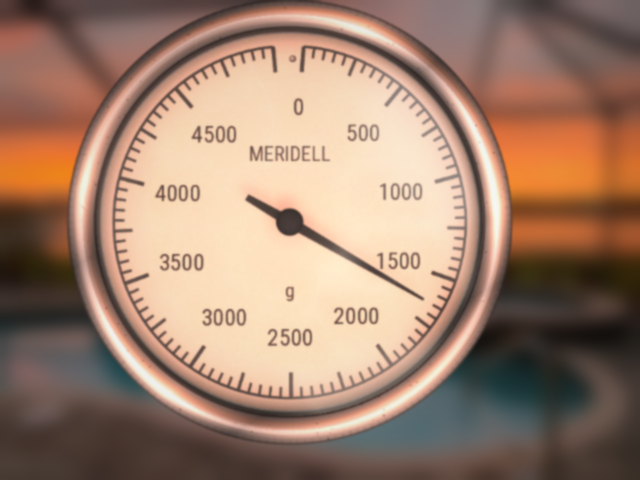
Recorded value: **1650** g
